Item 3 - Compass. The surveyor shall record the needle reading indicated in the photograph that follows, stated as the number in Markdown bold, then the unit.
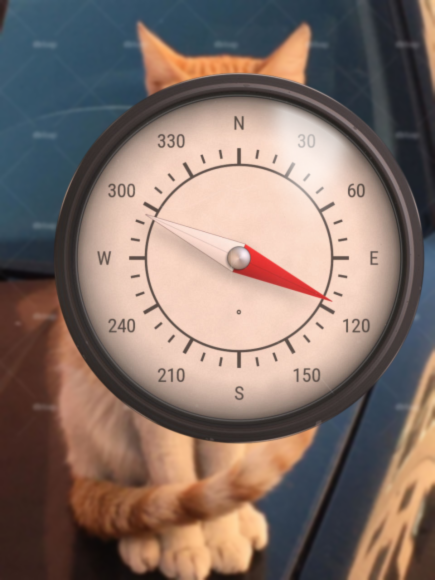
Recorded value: **115** °
